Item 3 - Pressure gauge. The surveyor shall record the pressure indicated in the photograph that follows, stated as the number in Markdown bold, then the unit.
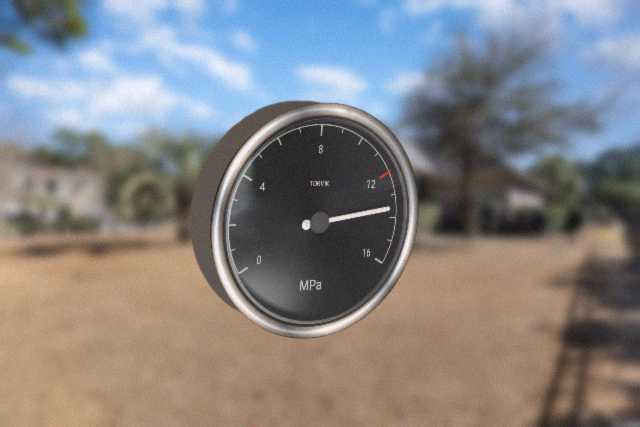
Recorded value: **13.5** MPa
